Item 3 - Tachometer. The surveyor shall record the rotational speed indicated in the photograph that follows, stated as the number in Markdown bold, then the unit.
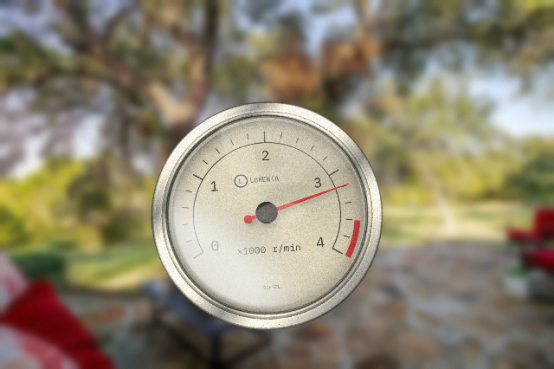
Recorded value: **3200** rpm
